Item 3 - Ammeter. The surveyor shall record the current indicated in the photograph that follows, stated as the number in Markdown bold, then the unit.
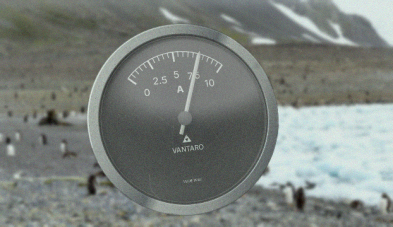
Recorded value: **7.5** A
